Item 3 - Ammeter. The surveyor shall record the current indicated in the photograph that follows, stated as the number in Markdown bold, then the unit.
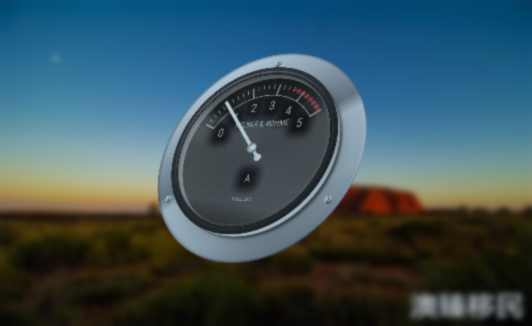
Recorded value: **1** A
